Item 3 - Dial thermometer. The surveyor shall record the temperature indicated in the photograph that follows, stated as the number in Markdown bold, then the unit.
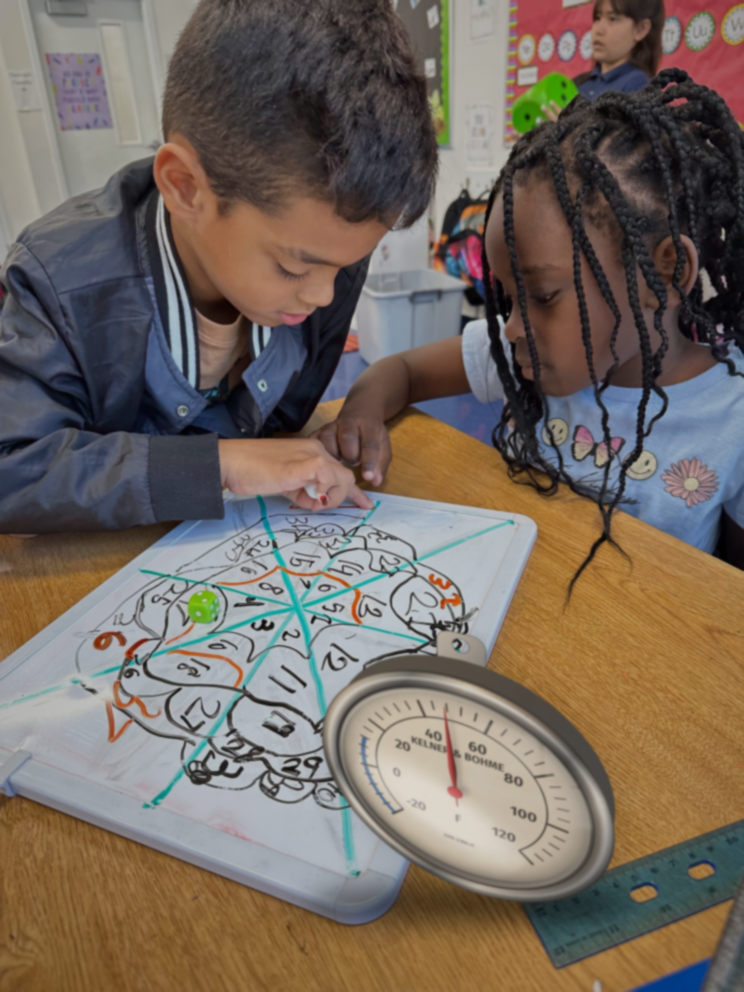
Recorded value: **48** °F
